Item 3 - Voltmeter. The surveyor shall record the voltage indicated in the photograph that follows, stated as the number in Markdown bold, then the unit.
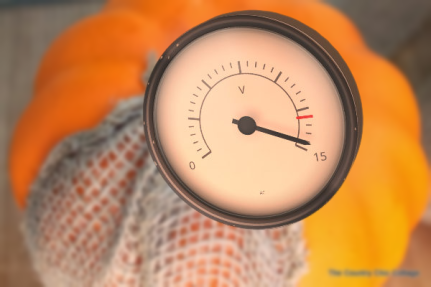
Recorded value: **14.5** V
